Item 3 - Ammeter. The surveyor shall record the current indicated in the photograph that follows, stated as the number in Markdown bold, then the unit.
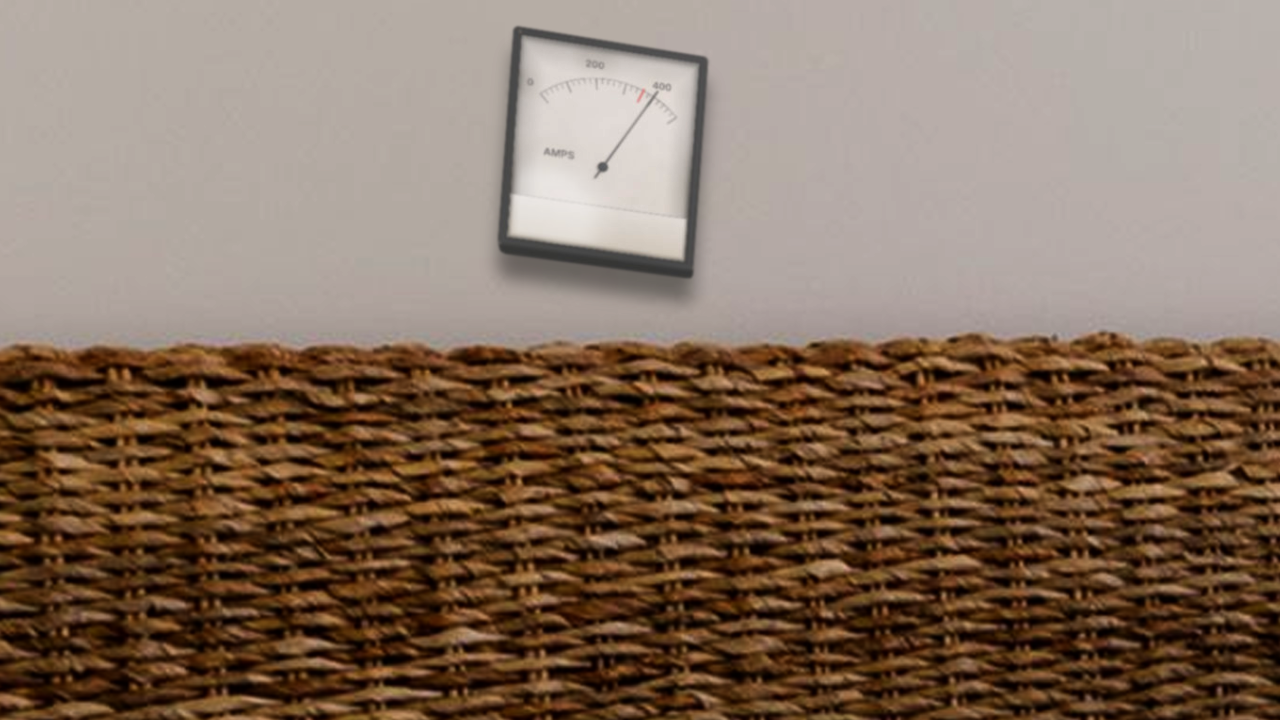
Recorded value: **400** A
